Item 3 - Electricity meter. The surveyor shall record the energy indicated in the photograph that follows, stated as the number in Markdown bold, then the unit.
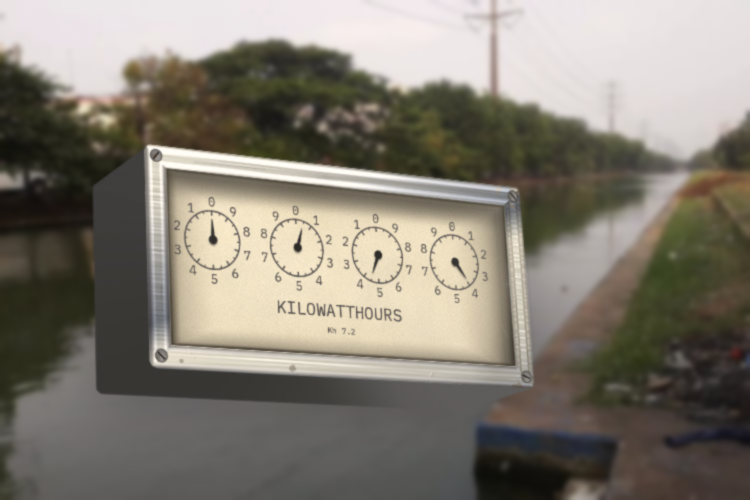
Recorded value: **44** kWh
